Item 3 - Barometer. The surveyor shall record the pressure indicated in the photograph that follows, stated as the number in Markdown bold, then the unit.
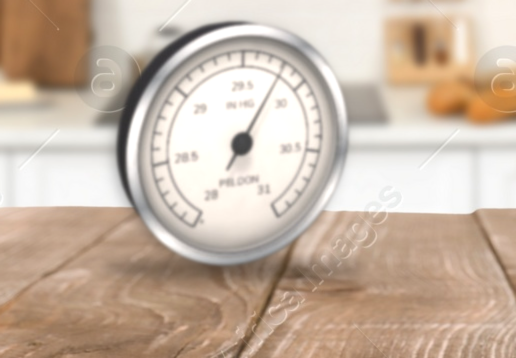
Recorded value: **29.8** inHg
